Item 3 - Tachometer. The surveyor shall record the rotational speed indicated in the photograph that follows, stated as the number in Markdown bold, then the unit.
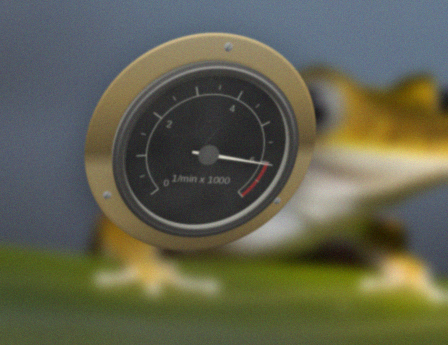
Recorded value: **6000** rpm
